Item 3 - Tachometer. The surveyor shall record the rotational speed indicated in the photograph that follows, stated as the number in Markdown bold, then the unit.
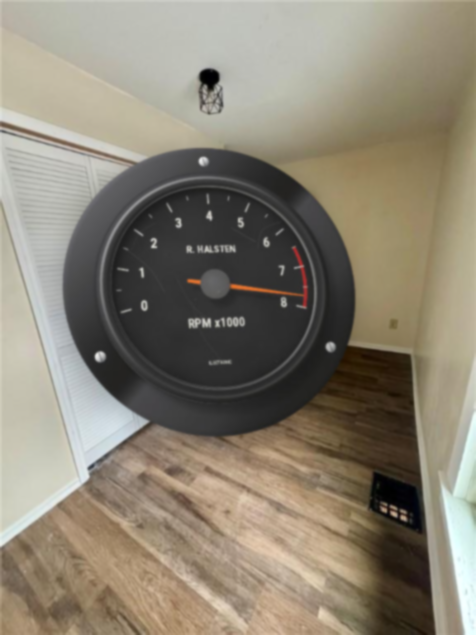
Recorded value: **7750** rpm
